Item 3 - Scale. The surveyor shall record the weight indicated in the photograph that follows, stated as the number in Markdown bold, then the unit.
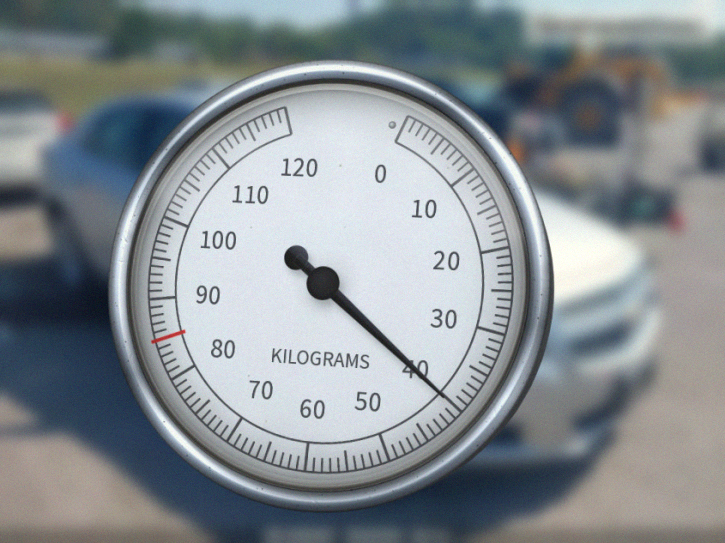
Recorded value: **40** kg
